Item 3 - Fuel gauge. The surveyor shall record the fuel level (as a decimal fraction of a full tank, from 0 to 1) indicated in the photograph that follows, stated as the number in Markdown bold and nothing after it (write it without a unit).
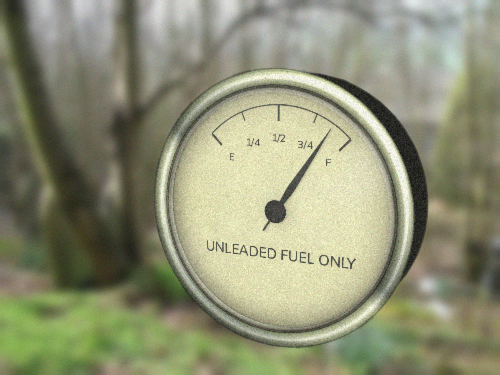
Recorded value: **0.875**
